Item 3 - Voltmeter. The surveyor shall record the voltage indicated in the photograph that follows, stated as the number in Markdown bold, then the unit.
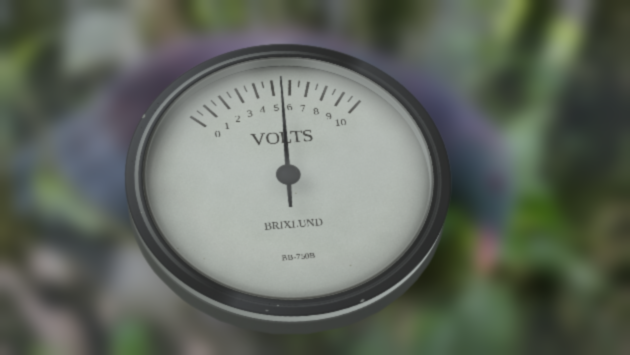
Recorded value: **5.5** V
